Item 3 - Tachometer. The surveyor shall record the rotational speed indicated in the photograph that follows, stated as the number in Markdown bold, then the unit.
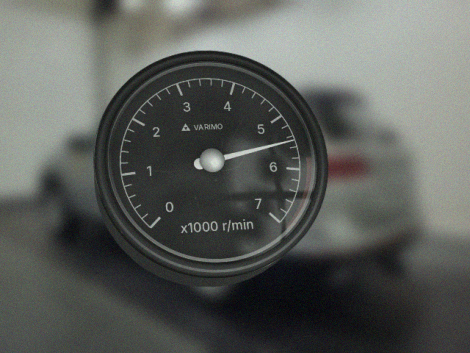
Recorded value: **5500** rpm
